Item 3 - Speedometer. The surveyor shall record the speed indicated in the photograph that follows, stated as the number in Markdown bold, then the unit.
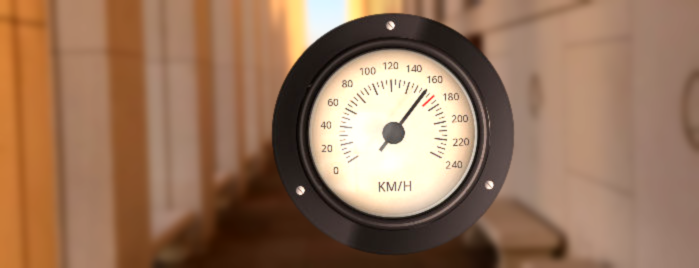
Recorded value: **160** km/h
